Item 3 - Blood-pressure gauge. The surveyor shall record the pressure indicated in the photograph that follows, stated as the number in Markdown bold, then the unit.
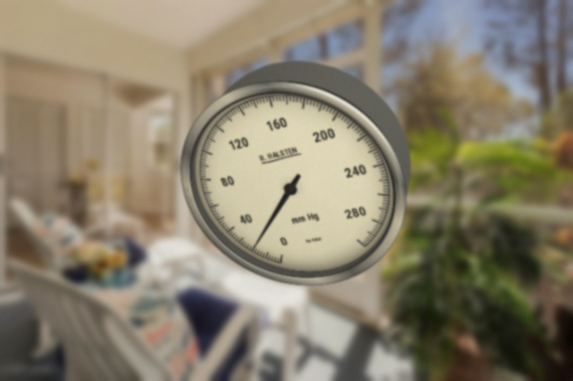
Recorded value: **20** mmHg
